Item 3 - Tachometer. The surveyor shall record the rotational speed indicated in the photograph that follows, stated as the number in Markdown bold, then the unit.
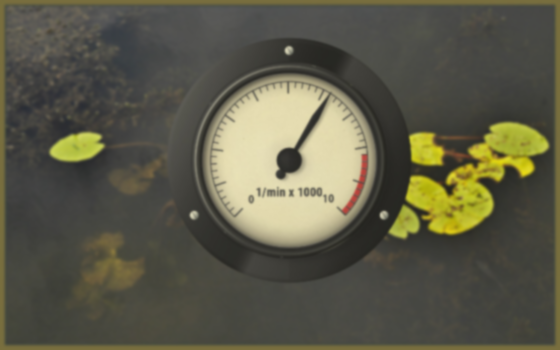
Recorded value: **6200** rpm
